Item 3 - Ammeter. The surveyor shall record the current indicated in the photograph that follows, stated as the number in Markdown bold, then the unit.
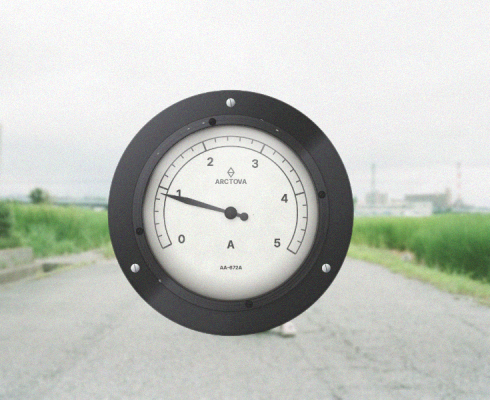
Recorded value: **0.9** A
